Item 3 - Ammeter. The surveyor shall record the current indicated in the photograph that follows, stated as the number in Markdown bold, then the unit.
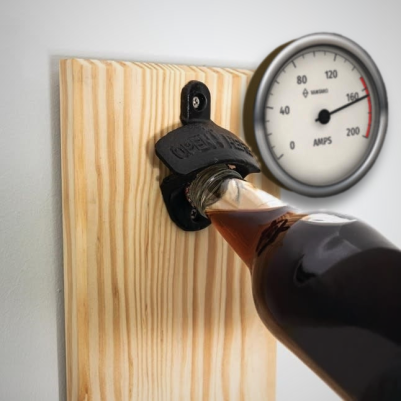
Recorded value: **165** A
